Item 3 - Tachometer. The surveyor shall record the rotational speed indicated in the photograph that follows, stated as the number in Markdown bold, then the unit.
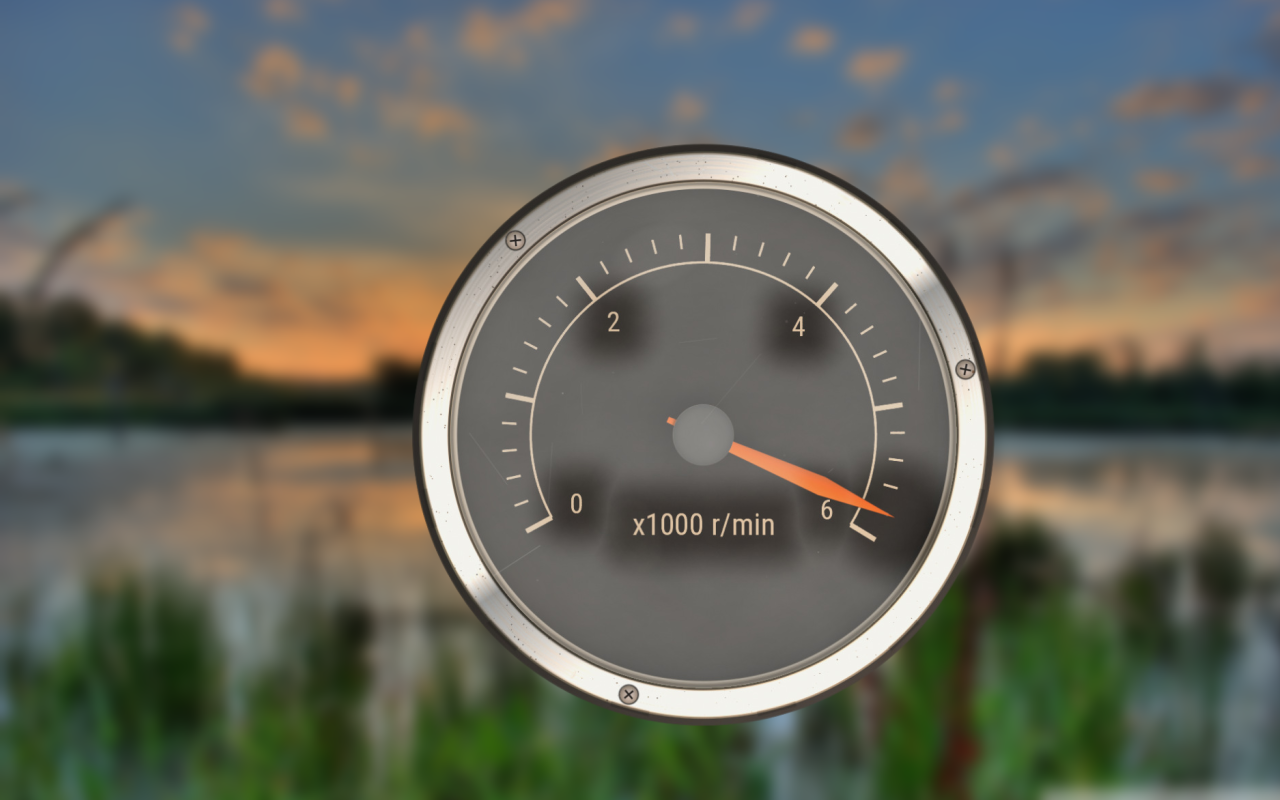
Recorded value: **5800** rpm
